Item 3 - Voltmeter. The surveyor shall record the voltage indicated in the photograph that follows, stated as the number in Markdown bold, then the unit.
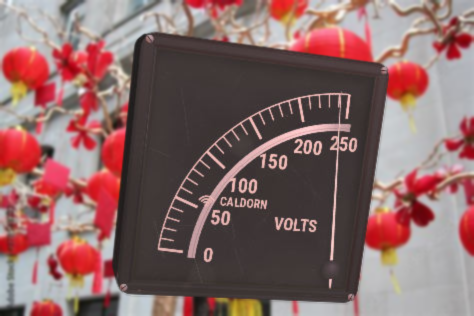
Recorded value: **240** V
